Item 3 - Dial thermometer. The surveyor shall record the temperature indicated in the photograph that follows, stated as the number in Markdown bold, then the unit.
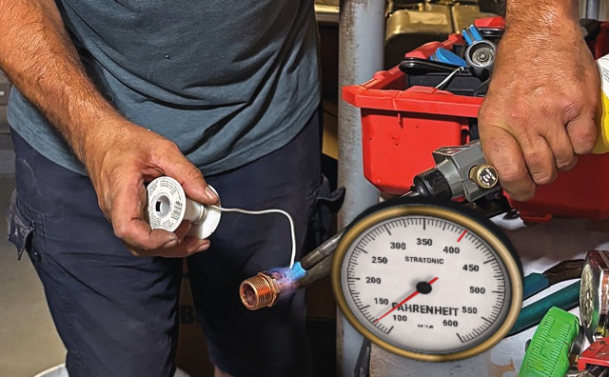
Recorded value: **125** °F
